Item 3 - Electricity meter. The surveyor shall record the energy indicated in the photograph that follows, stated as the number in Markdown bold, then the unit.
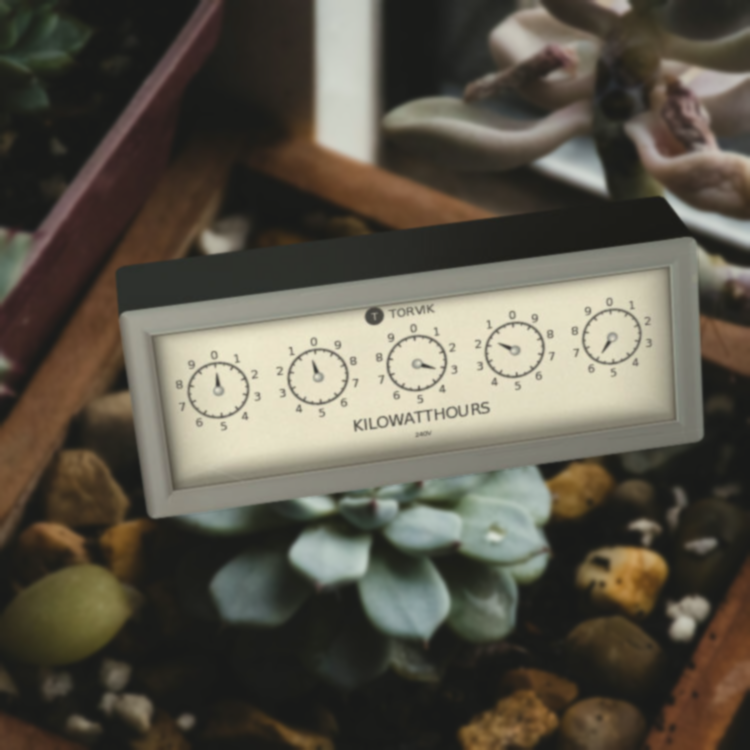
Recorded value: **316** kWh
